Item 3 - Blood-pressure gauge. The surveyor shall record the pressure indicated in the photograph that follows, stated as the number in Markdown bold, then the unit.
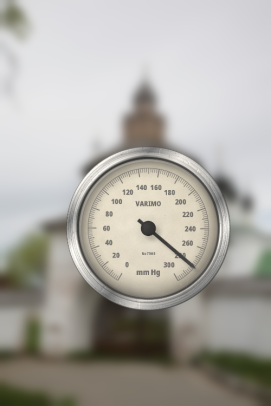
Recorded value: **280** mmHg
